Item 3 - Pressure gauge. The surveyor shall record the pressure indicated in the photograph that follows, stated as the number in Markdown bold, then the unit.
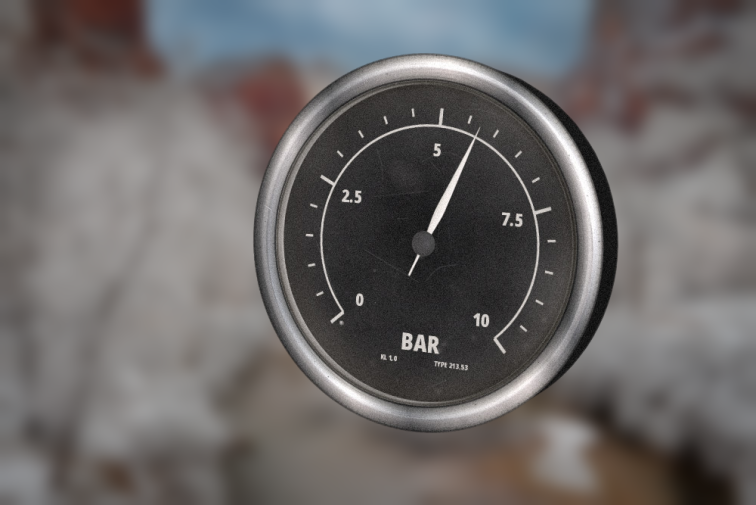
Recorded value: **5.75** bar
